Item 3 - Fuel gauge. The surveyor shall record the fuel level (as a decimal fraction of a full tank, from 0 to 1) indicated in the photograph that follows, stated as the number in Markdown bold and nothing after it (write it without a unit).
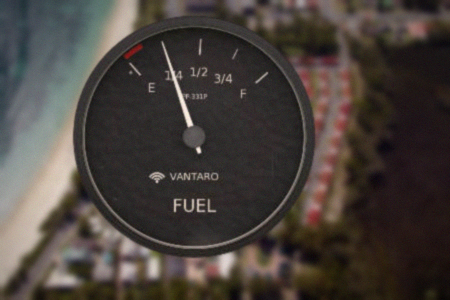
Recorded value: **0.25**
